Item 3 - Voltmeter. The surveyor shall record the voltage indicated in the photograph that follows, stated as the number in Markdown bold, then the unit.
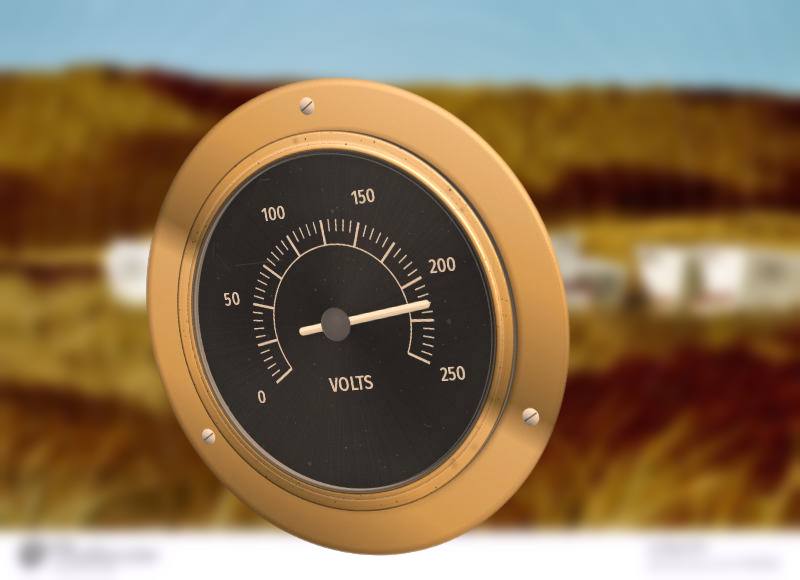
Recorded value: **215** V
